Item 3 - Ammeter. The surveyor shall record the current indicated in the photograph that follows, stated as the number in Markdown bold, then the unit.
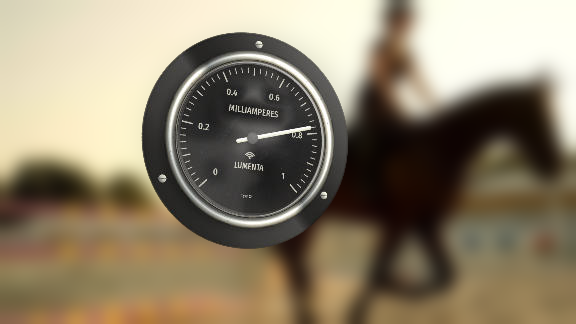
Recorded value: **0.78** mA
